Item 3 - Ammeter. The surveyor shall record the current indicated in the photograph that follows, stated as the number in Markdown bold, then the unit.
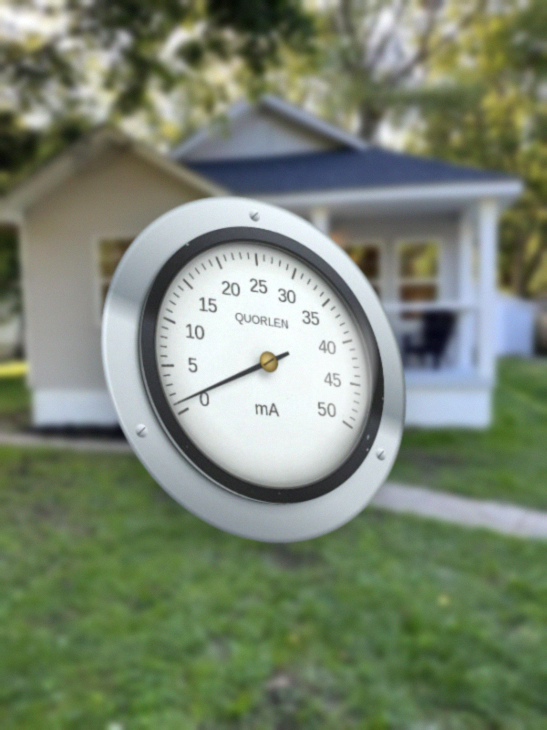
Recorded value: **1** mA
